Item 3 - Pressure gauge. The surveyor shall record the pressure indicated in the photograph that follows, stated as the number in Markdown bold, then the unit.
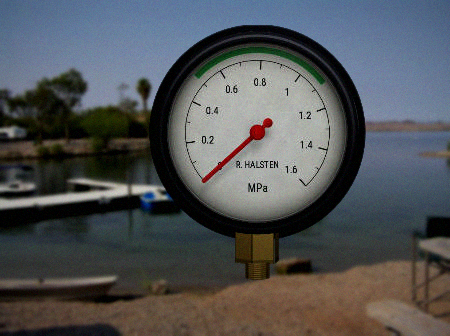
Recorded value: **0** MPa
